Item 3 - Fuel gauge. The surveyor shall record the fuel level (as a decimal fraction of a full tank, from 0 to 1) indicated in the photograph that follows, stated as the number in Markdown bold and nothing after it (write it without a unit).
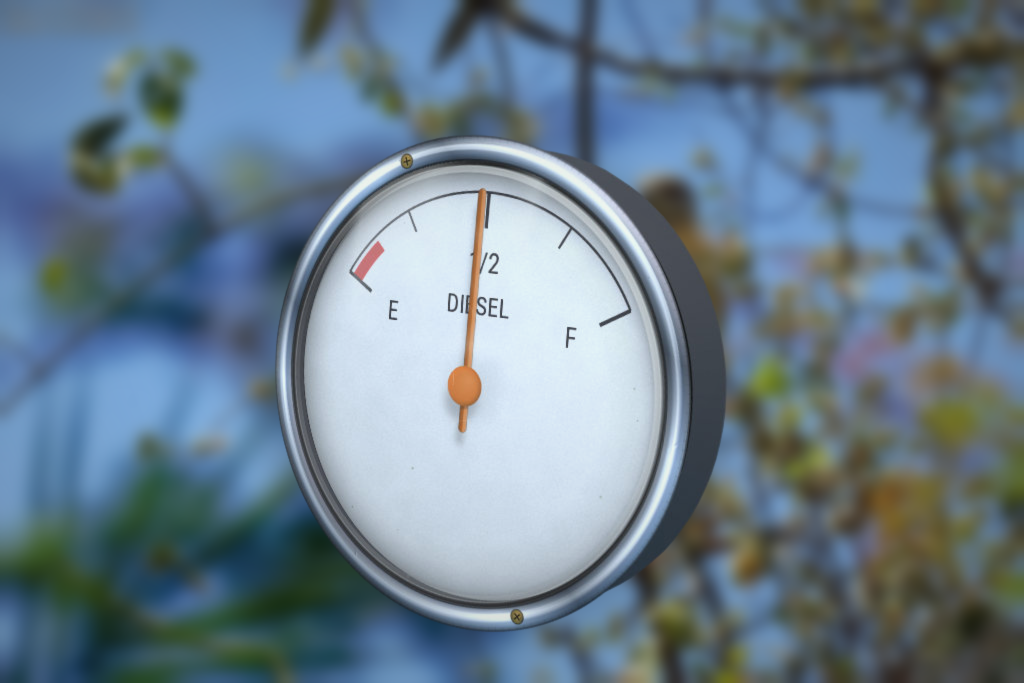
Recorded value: **0.5**
